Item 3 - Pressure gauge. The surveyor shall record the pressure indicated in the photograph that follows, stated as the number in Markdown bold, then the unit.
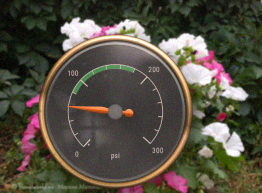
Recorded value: **60** psi
